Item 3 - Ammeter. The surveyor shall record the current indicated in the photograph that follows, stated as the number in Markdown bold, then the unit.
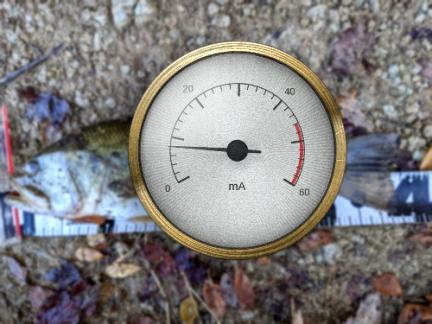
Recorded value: **8** mA
